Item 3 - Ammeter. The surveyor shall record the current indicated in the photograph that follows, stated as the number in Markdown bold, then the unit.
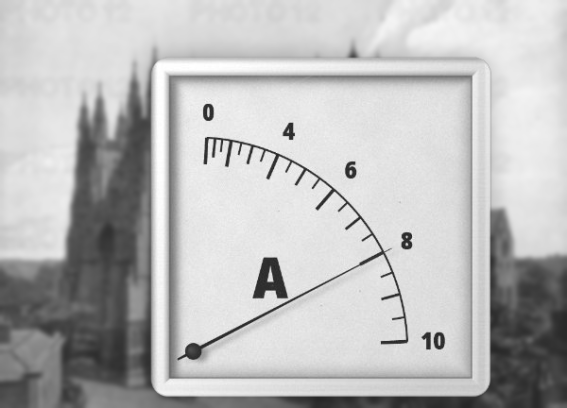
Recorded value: **8** A
